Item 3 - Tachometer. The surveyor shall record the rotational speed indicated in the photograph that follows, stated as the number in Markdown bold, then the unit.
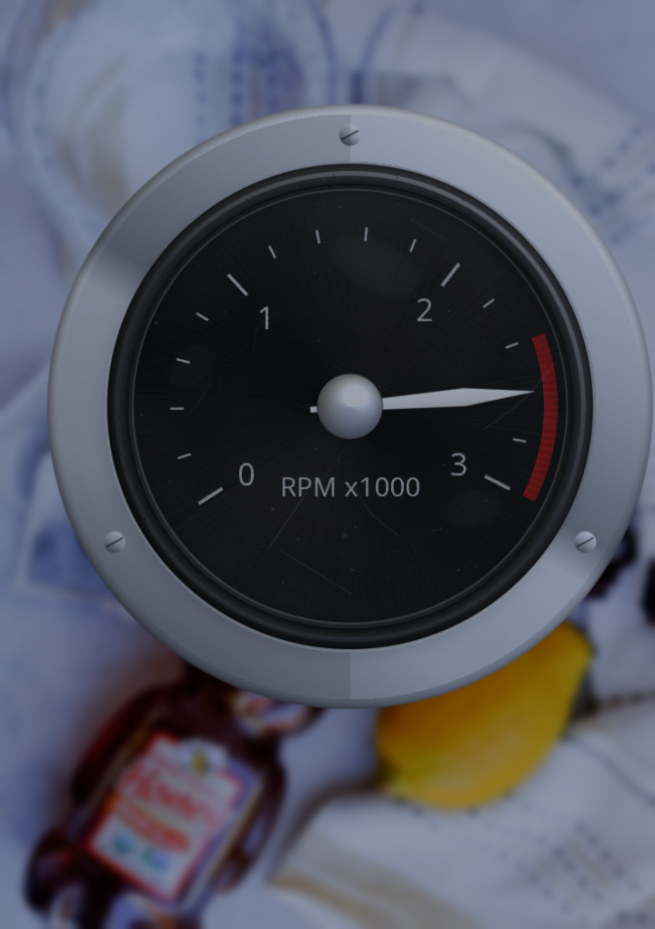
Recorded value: **2600** rpm
